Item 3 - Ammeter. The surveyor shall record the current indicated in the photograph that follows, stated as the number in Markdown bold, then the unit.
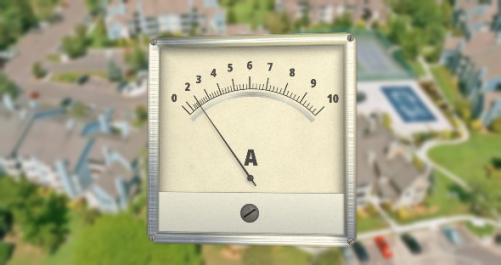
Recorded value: **2** A
